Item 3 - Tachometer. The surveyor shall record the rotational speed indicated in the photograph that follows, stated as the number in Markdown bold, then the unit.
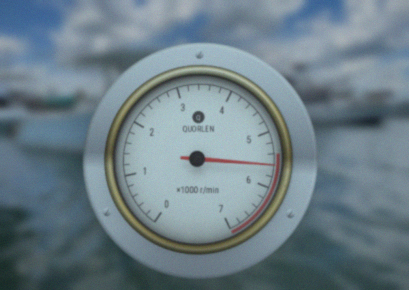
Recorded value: **5600** rpm
